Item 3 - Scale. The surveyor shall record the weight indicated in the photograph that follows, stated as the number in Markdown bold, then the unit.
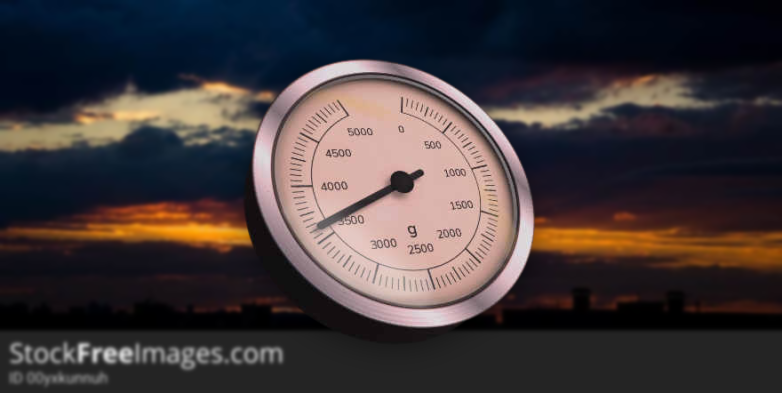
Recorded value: **3600** g
